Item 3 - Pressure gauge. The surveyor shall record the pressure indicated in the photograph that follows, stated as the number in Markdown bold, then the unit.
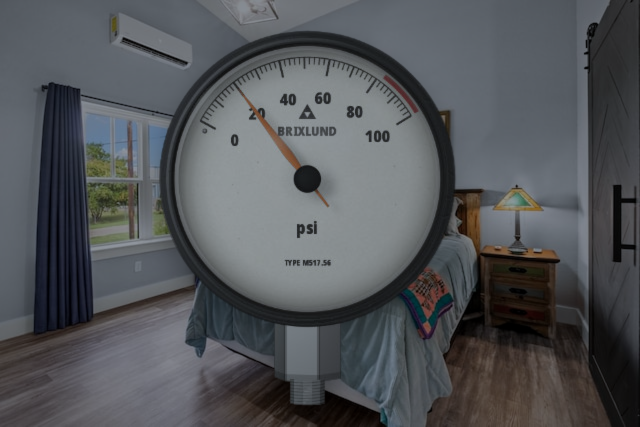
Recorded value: **20** psi
